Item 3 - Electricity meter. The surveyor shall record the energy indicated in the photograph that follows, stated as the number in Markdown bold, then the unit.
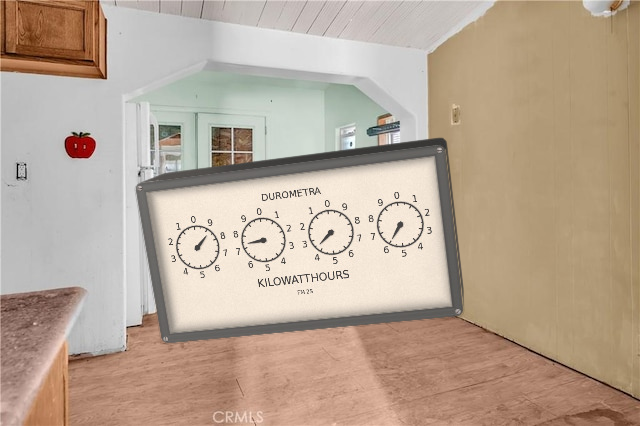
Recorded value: **8736** kWh
